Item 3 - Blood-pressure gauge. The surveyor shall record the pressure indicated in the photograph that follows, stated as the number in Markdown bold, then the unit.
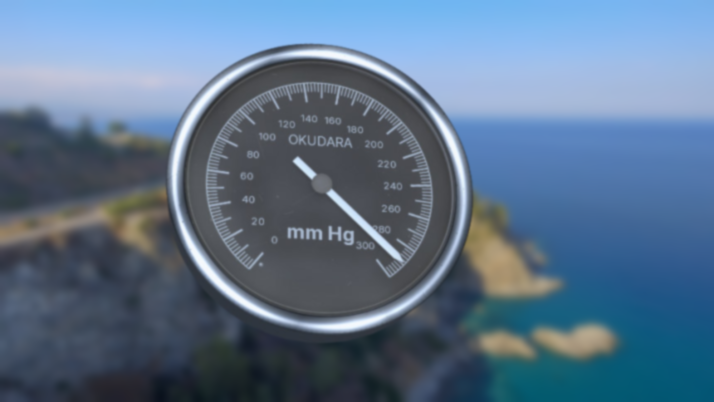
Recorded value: **290** mmHg
